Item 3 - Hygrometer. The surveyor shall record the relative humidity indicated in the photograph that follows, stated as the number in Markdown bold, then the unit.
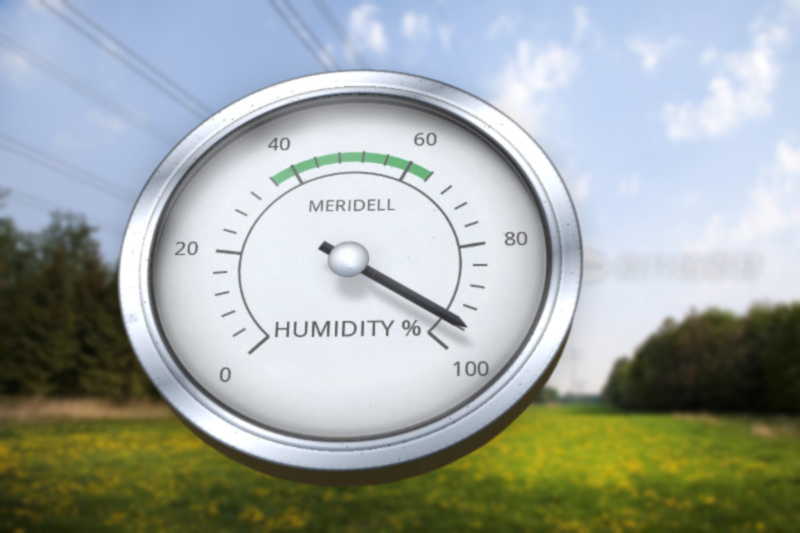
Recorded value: **96** %
